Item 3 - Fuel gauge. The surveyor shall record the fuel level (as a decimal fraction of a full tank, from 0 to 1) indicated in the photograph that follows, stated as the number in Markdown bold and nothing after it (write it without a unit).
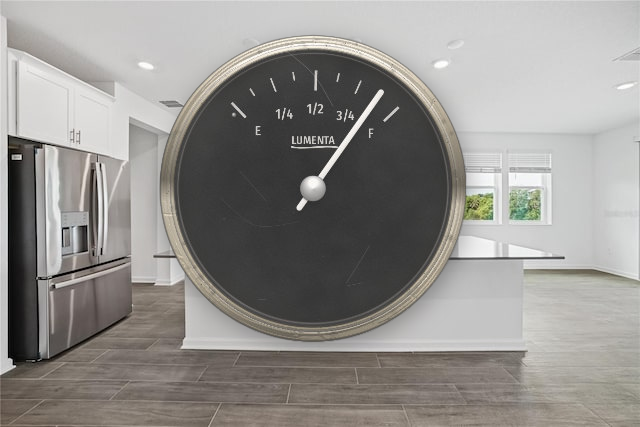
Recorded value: **0.875**
